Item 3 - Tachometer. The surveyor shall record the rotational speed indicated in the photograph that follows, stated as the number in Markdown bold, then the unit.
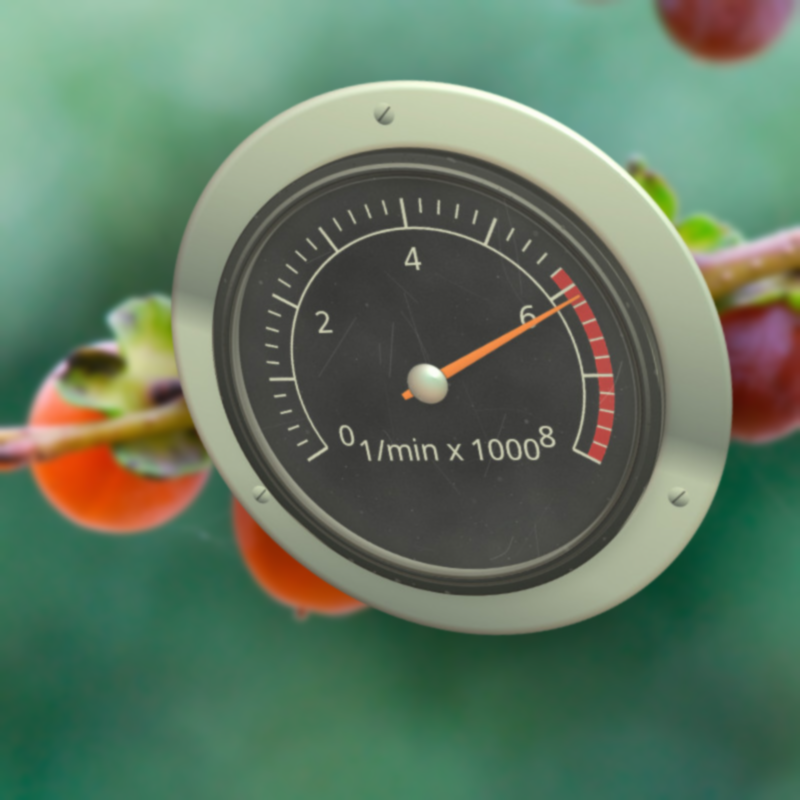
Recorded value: **6100** rpm
